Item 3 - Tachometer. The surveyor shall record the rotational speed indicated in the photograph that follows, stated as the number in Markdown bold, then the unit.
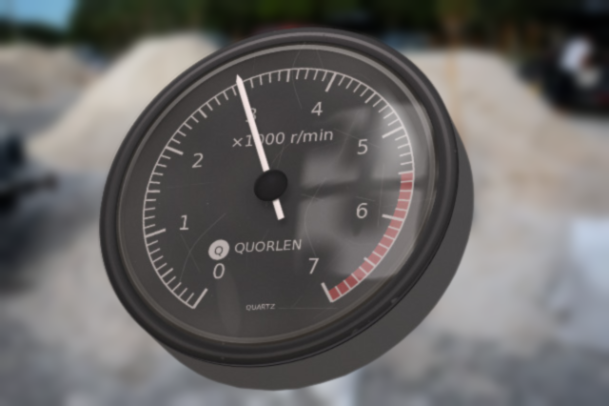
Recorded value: **3000** rpm
